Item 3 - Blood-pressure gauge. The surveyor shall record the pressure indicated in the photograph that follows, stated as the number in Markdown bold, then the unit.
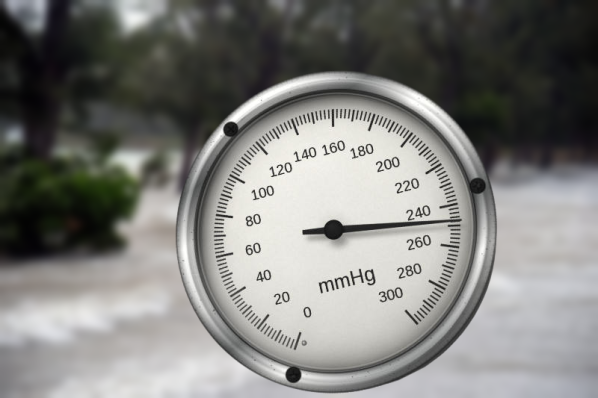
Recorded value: **248** mmHg
